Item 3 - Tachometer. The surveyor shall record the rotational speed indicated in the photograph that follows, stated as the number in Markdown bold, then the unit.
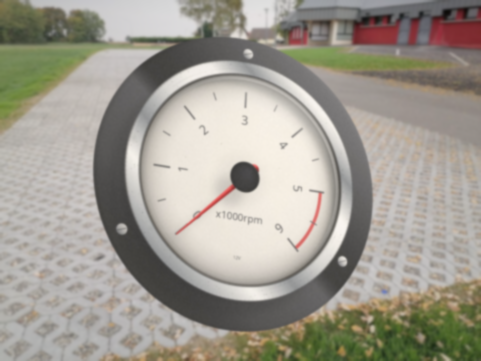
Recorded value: **0** rpm
